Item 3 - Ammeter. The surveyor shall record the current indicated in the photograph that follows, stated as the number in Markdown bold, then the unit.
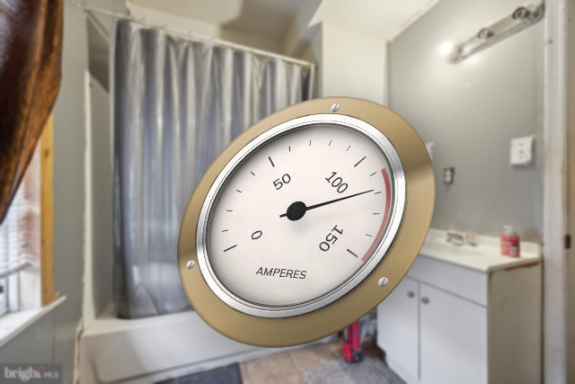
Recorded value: **120** A
